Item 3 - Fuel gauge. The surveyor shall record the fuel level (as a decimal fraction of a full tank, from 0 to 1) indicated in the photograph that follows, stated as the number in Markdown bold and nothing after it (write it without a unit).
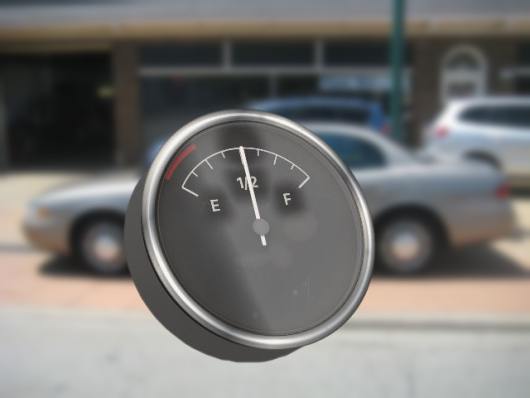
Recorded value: **0.5**
